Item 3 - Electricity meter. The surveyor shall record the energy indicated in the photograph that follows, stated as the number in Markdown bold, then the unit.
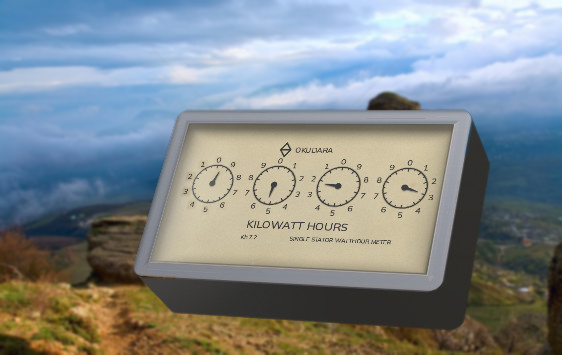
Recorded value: **9523** kWh
